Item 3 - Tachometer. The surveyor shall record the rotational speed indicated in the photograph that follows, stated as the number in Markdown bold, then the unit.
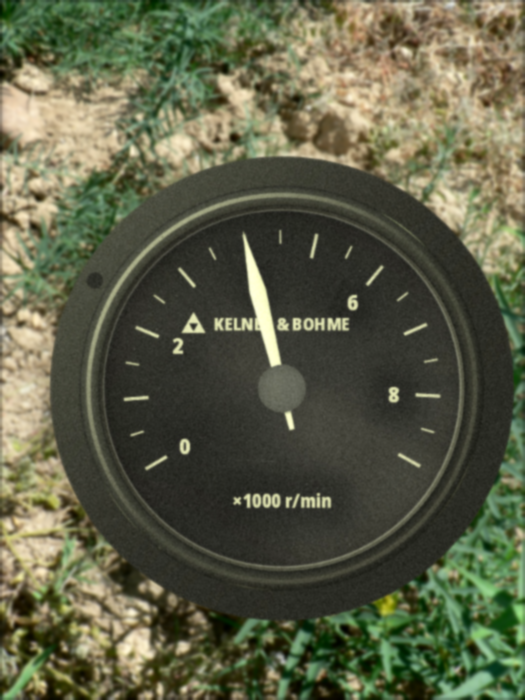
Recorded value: **4000** rpm
